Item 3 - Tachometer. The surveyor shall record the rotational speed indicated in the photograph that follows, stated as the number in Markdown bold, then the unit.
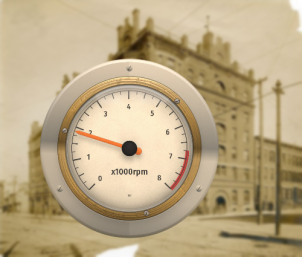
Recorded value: **1875** rpm
